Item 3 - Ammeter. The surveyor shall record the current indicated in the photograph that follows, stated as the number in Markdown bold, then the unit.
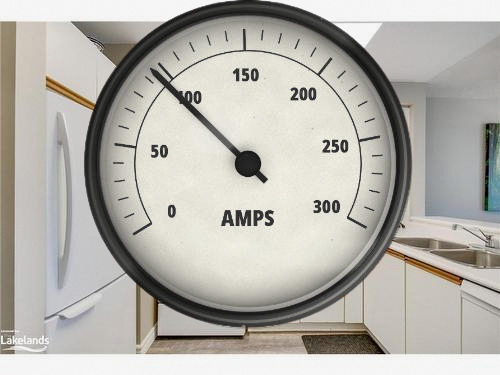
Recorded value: **95** A
